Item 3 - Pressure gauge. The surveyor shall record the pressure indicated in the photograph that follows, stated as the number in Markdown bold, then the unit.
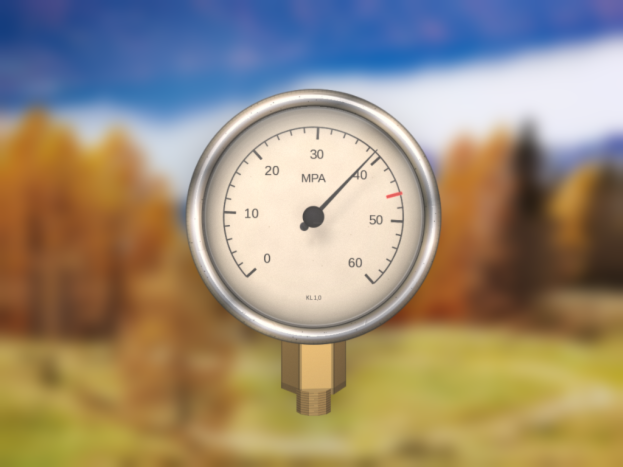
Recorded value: **39** MPa
